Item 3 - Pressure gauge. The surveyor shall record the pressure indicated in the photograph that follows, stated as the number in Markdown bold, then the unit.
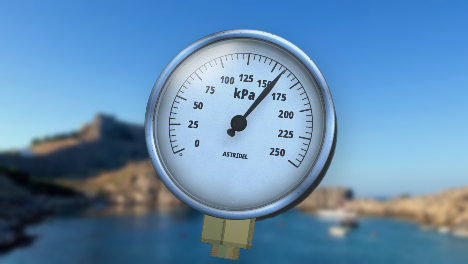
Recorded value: **160** kPa
